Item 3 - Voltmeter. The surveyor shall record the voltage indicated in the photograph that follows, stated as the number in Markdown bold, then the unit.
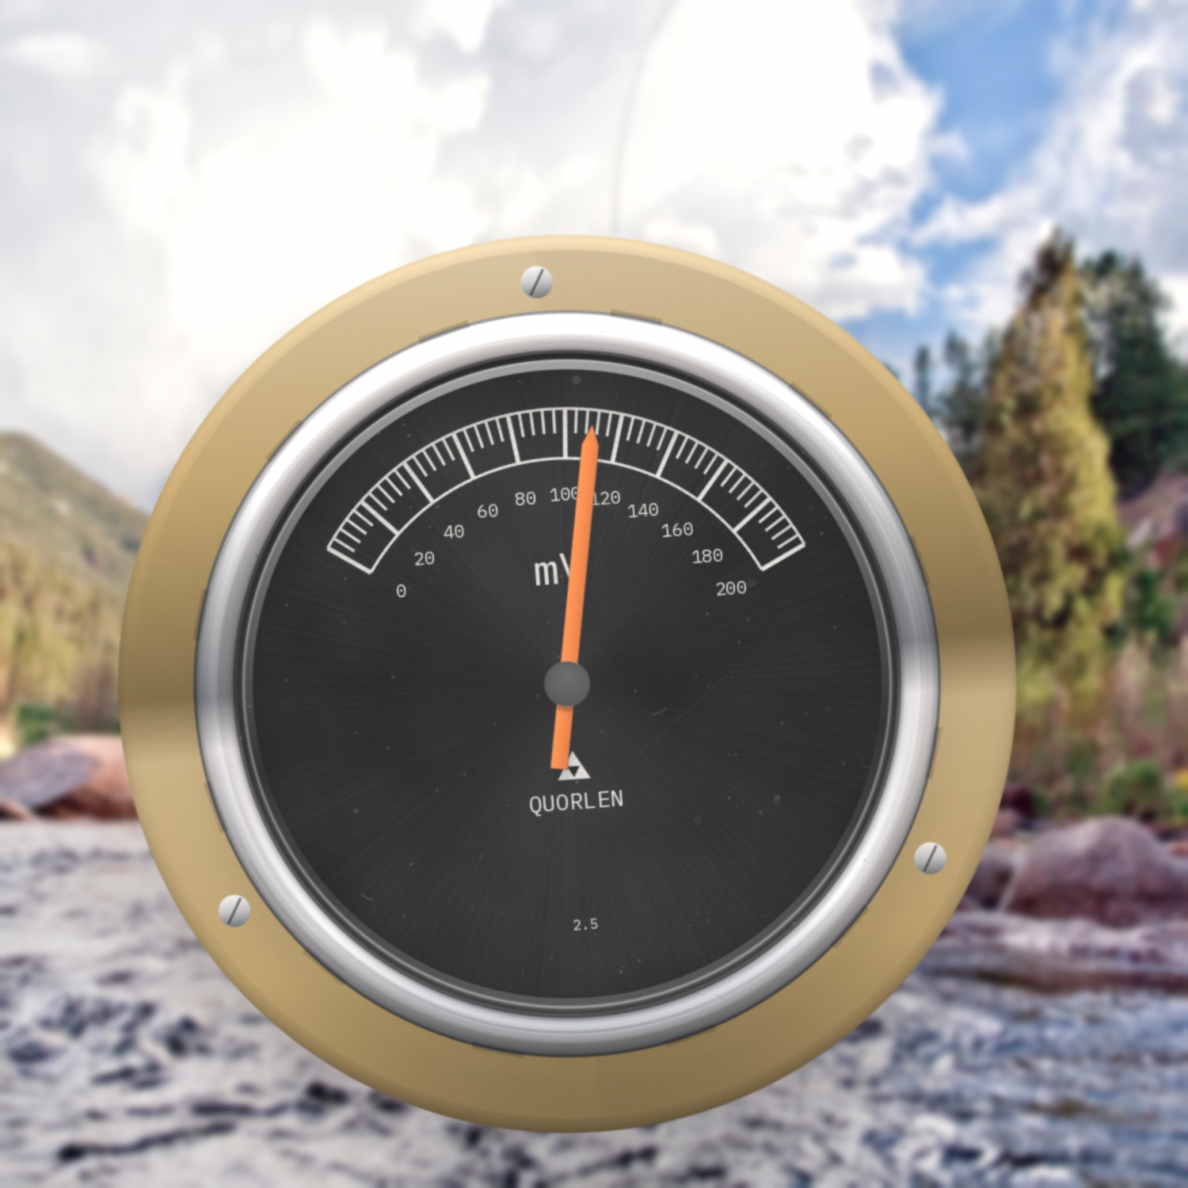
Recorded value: **110** mV
